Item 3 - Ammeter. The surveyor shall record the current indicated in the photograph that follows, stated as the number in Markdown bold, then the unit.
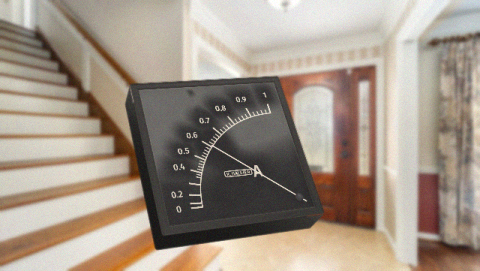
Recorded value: **0.6** A
